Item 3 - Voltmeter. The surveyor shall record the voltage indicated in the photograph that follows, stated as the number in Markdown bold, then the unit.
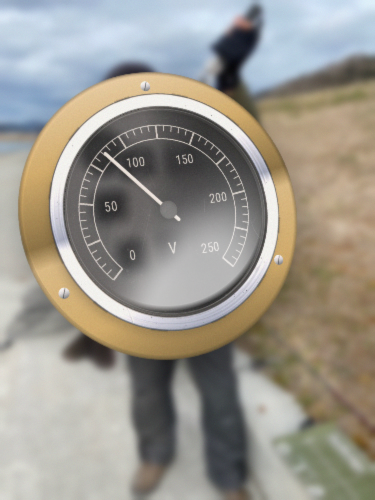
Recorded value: **85** V
